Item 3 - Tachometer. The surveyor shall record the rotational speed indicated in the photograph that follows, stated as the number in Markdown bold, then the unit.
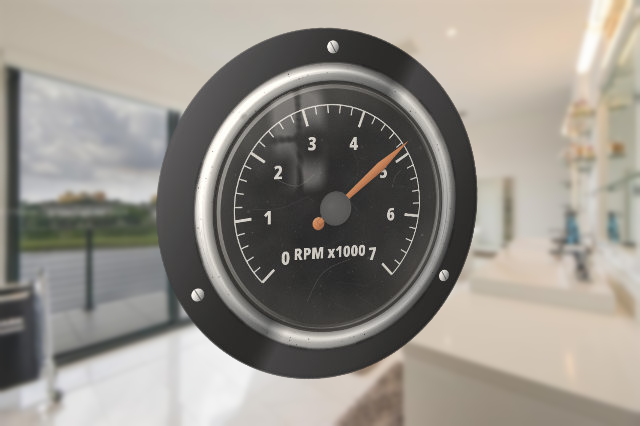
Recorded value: **4800** rpm
